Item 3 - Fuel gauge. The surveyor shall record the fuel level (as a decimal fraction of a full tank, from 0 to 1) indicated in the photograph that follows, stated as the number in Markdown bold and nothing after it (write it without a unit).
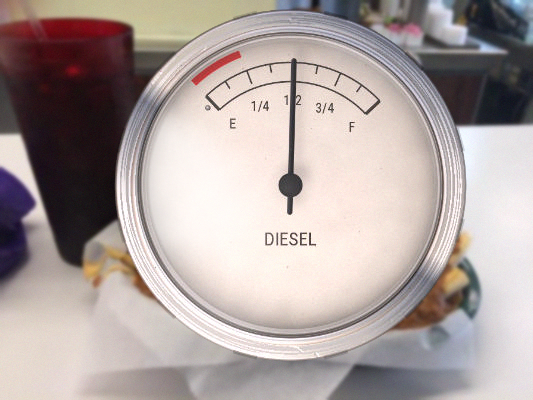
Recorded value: **0.5**
